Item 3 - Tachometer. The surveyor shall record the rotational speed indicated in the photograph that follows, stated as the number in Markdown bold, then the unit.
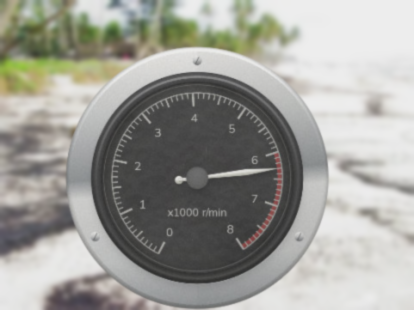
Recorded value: **6300** rpm
